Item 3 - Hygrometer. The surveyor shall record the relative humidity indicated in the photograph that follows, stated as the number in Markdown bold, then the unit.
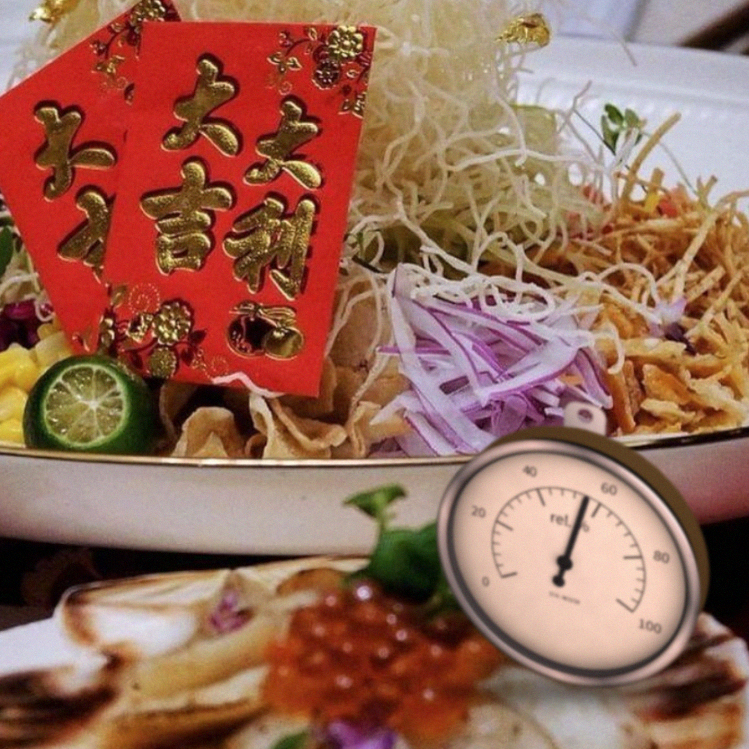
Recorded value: **56** %
